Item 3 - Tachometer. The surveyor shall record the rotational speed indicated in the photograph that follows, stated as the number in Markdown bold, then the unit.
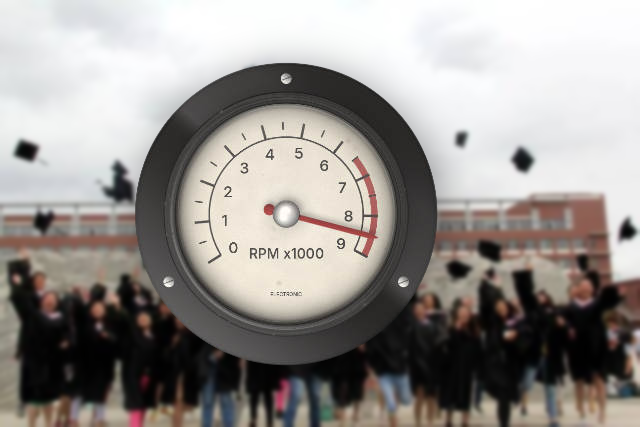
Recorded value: **8500** rpm
